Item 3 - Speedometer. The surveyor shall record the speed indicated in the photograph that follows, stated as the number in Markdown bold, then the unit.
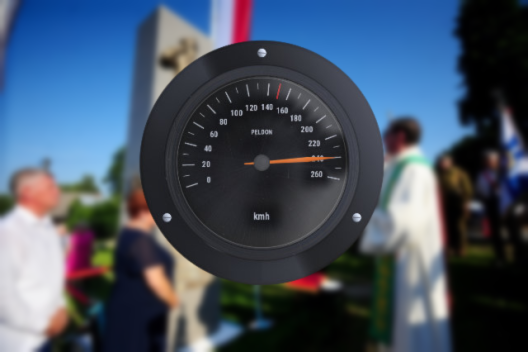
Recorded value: **240** km/h
